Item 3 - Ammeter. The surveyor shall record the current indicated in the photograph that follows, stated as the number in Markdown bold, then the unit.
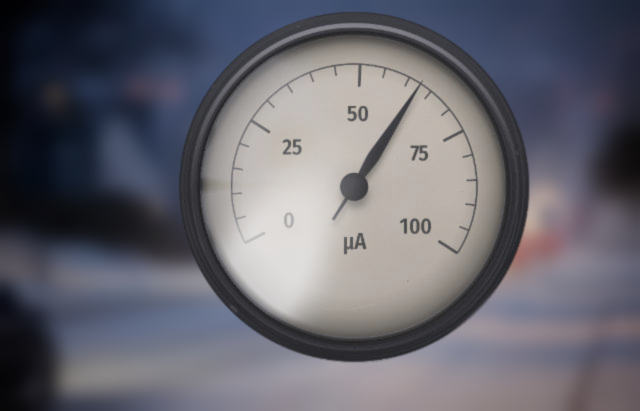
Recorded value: **62.5** µA
